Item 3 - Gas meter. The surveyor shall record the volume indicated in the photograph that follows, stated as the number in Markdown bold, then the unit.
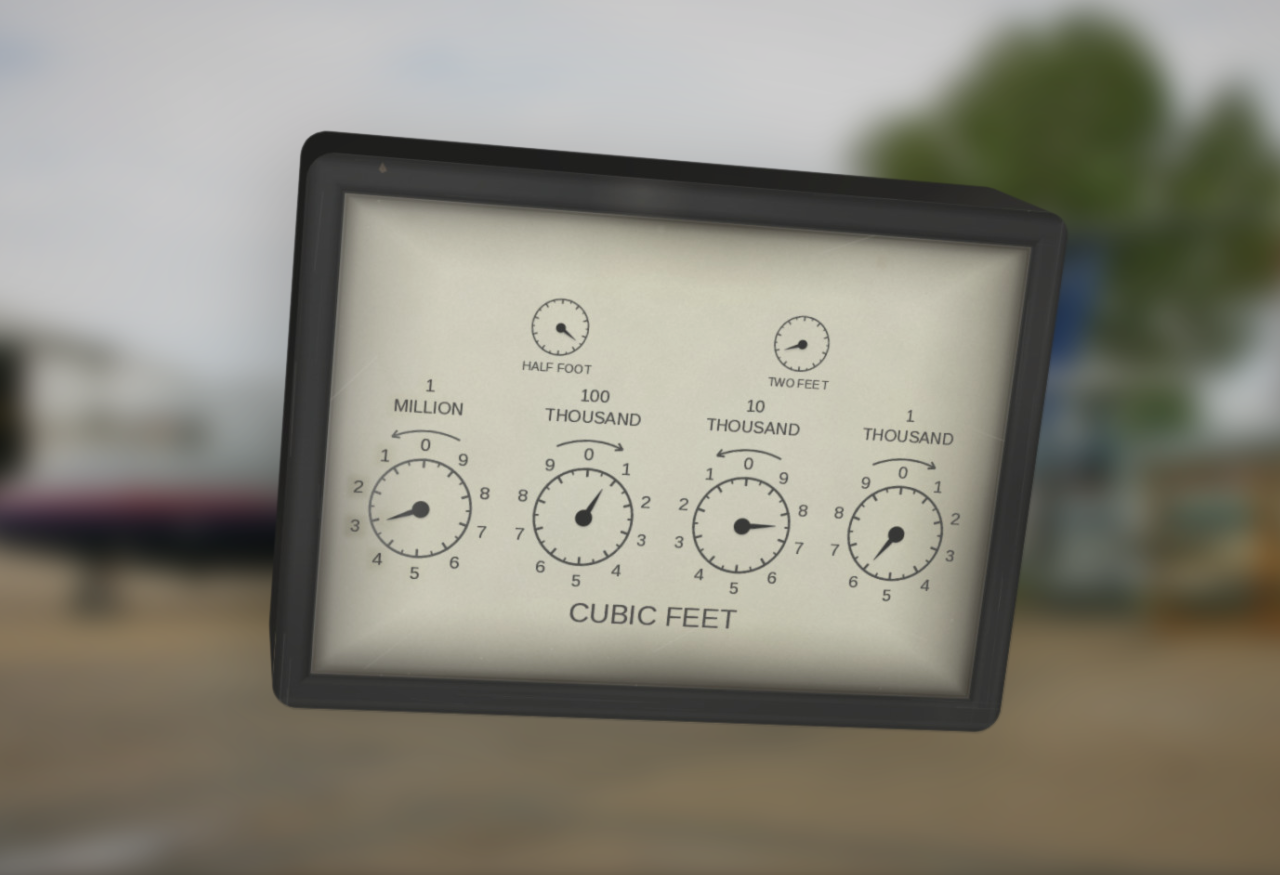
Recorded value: **307600** ft³
